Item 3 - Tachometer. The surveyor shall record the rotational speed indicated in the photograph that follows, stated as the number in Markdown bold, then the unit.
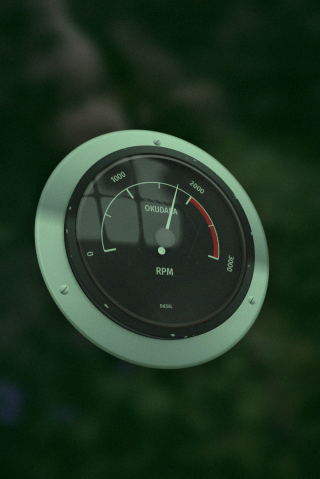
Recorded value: **1750** rpm
